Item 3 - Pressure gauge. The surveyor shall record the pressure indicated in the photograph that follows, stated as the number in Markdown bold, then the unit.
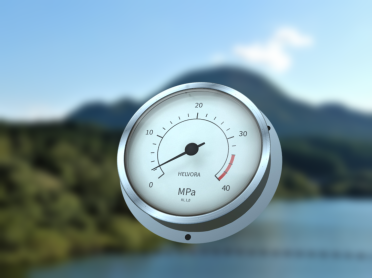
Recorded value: **2** MPa
